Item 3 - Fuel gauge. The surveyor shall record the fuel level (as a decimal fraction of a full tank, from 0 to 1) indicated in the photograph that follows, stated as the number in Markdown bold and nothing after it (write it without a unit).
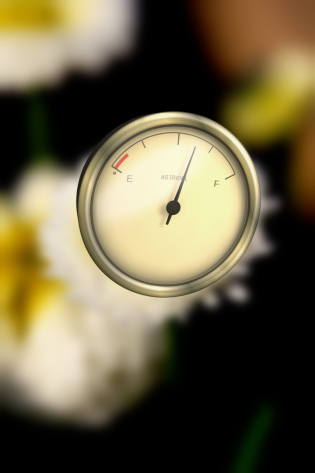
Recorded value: **0.625**
